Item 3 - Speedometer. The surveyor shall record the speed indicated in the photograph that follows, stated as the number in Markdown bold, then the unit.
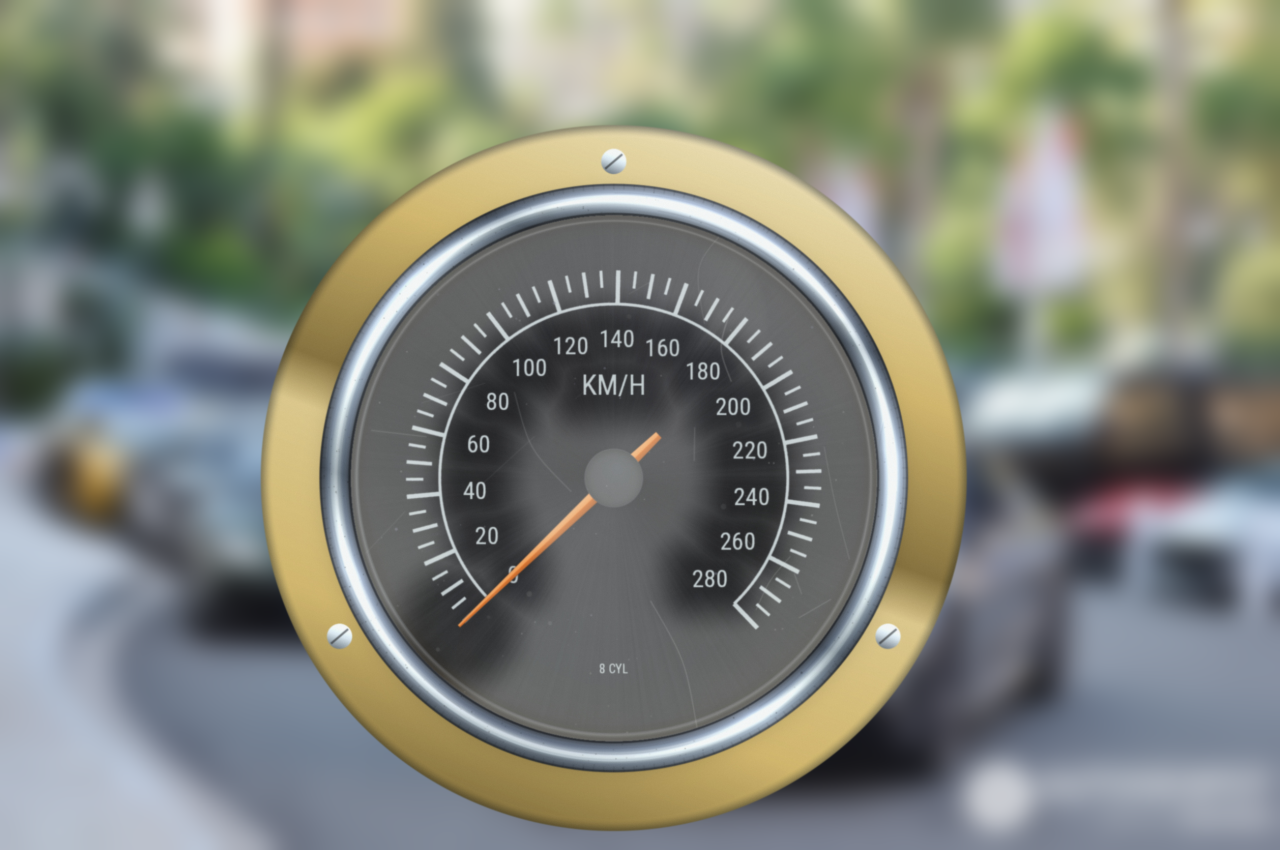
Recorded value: **0** km/h
